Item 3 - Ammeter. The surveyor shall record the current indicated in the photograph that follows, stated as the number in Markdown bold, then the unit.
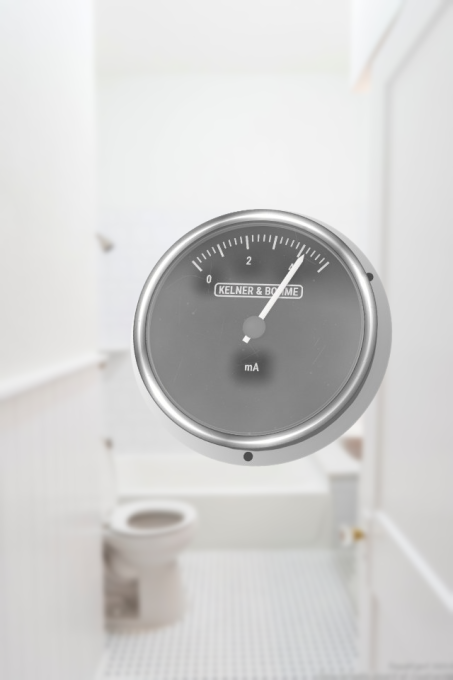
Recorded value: **4.2** mA
